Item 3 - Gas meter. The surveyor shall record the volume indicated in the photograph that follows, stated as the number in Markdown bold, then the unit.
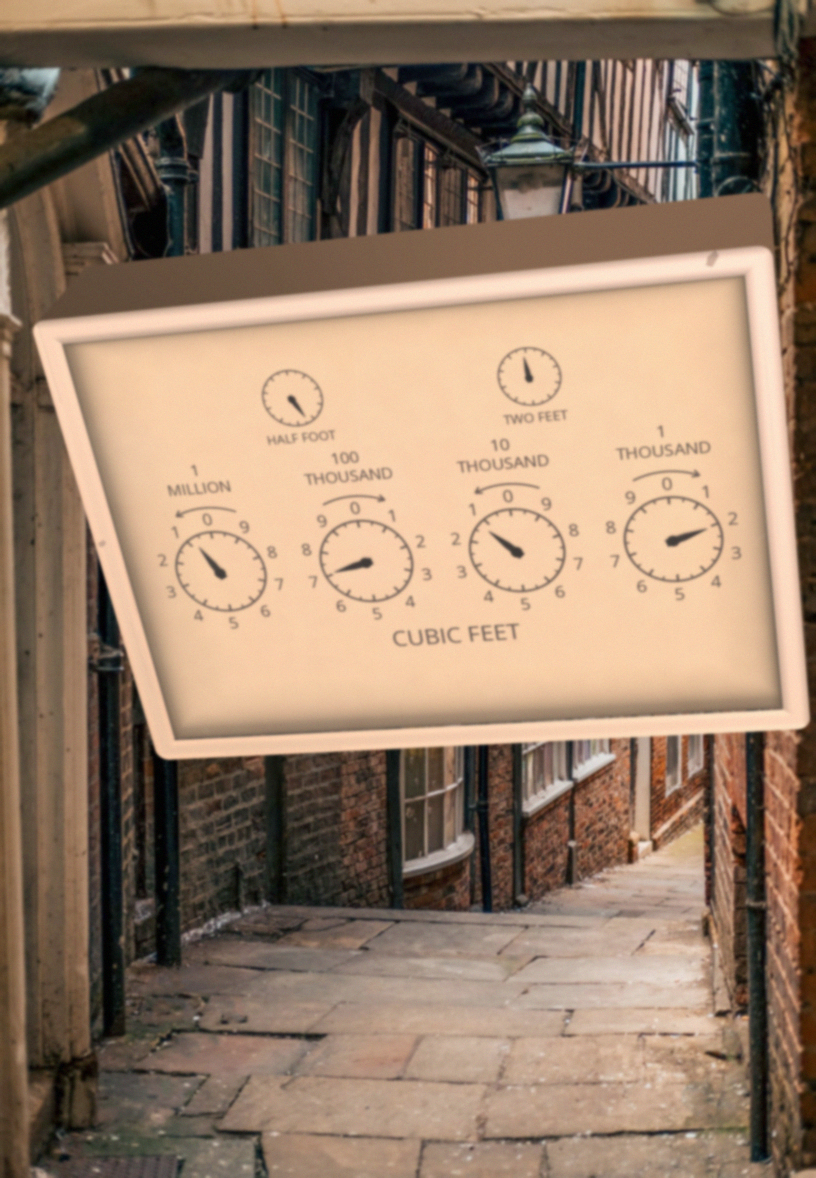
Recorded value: **71200** ft³
